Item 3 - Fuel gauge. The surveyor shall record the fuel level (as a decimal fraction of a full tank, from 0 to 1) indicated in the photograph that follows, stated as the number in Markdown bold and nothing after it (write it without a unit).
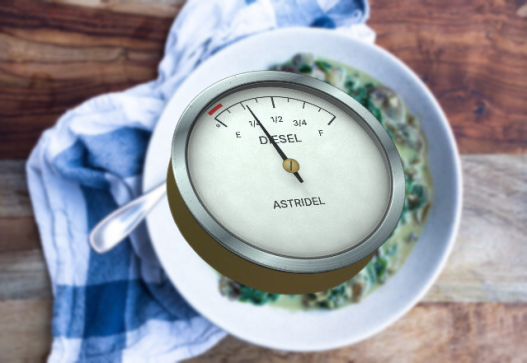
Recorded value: **0.25**
